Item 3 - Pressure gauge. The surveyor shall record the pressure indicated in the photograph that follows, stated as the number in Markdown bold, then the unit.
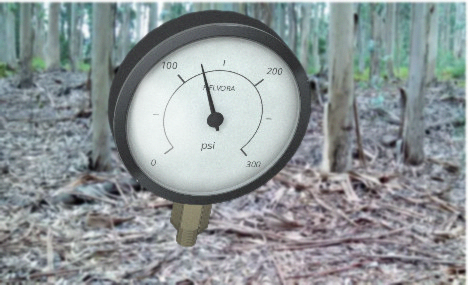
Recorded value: **125** psi
